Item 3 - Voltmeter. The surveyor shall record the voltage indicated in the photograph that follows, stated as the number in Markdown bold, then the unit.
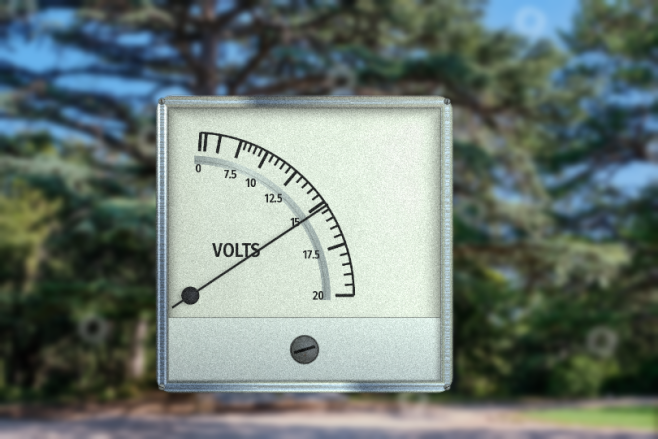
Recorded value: **15.25** V
